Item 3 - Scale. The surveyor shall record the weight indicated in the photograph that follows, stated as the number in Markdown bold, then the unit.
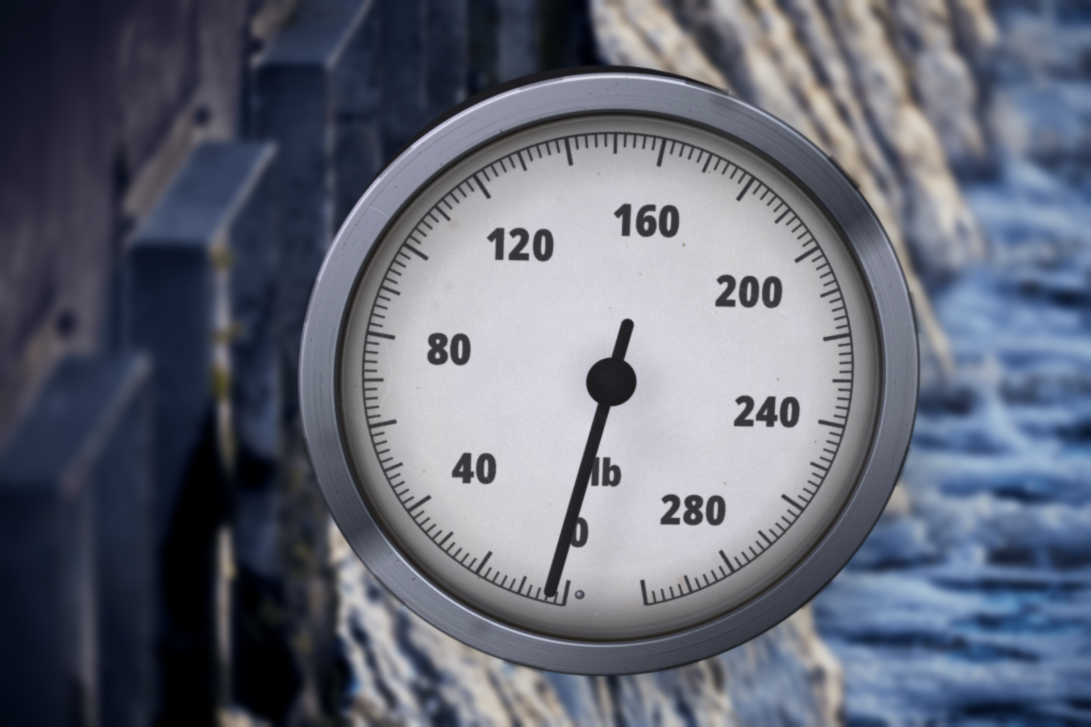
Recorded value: **4** lb
